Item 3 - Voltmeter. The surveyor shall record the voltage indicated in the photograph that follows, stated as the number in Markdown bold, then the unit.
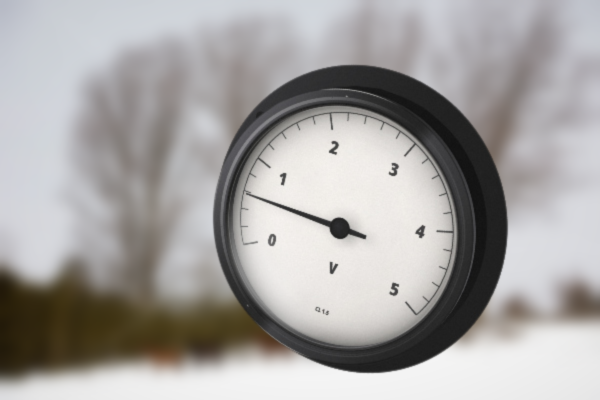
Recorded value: **0.6** V
